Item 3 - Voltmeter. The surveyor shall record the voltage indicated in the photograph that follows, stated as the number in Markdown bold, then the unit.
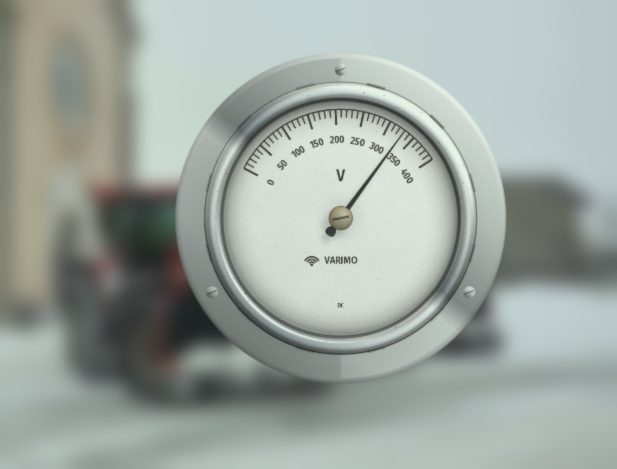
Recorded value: **330** V
